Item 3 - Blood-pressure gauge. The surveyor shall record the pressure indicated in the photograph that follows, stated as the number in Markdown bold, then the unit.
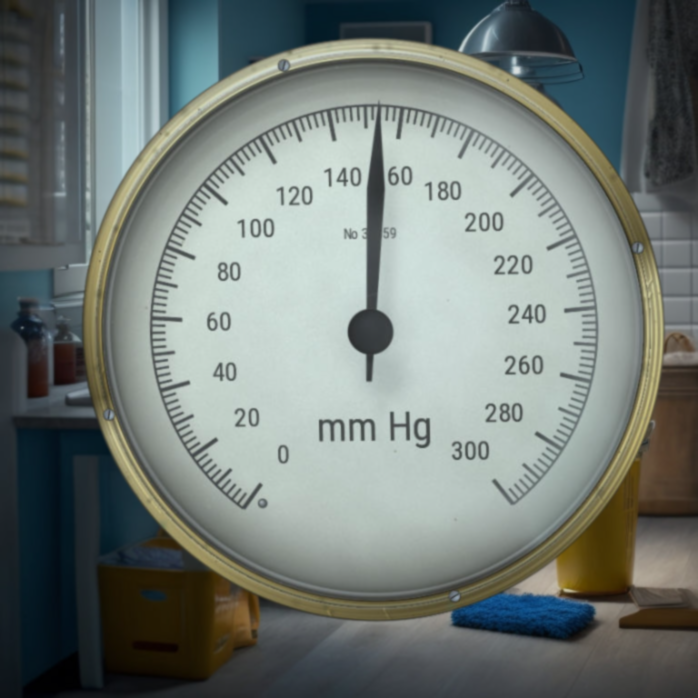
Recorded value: **154** mmHg
